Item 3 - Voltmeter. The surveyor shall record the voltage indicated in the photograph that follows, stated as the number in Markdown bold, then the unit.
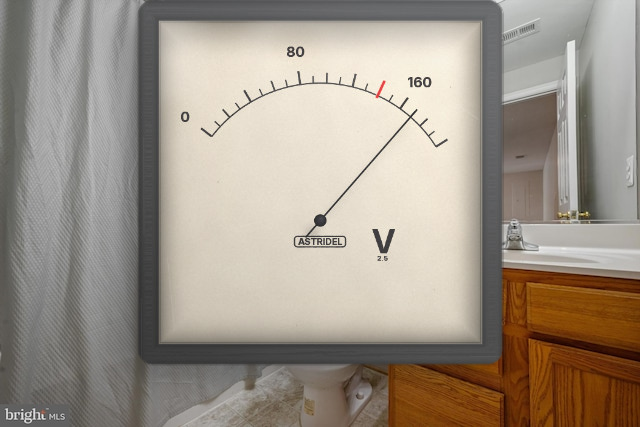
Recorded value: **170** V
